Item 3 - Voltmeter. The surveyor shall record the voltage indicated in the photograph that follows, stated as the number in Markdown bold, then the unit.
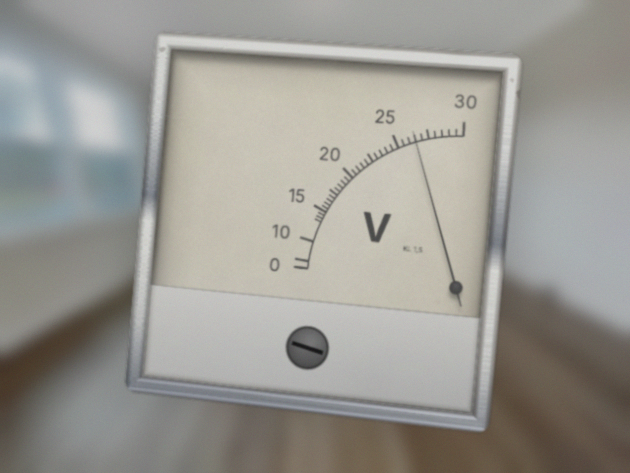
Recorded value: **26.5** V
